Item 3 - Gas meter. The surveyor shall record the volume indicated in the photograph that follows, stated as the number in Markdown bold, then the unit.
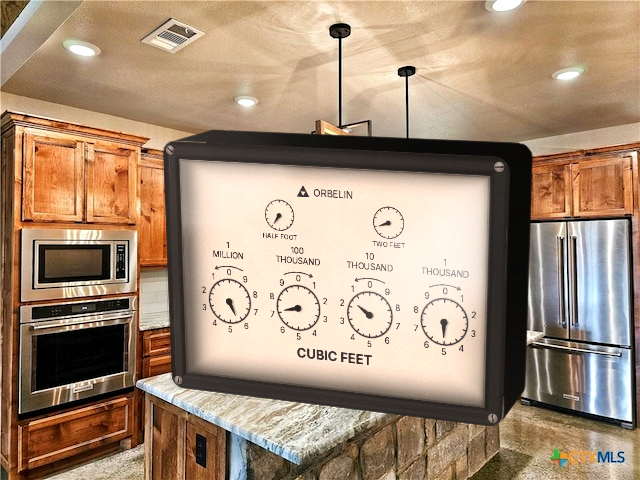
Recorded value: **571500** ft³
